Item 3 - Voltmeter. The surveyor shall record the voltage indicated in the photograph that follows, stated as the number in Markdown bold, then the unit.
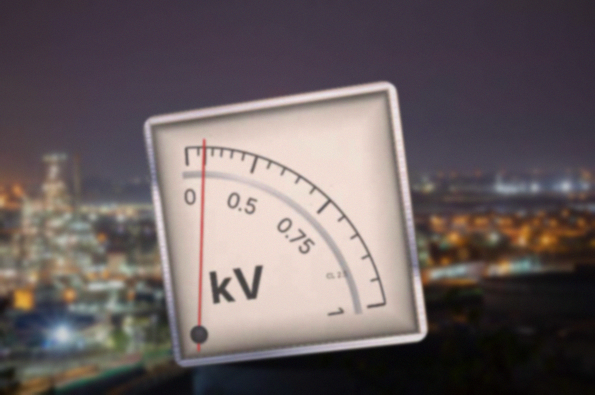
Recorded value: **0.25** kV
